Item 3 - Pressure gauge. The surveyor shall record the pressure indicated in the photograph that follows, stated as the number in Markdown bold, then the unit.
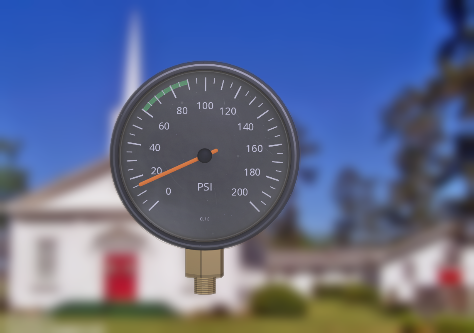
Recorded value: **15** psi
